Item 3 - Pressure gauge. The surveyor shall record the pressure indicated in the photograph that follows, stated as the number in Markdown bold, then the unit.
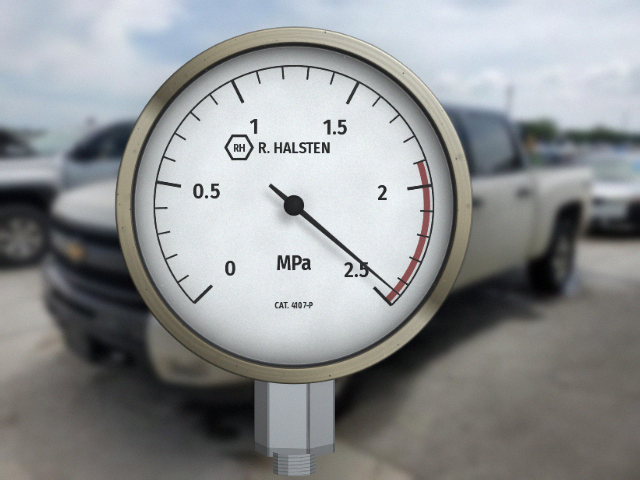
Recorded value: **2.45** MPa
